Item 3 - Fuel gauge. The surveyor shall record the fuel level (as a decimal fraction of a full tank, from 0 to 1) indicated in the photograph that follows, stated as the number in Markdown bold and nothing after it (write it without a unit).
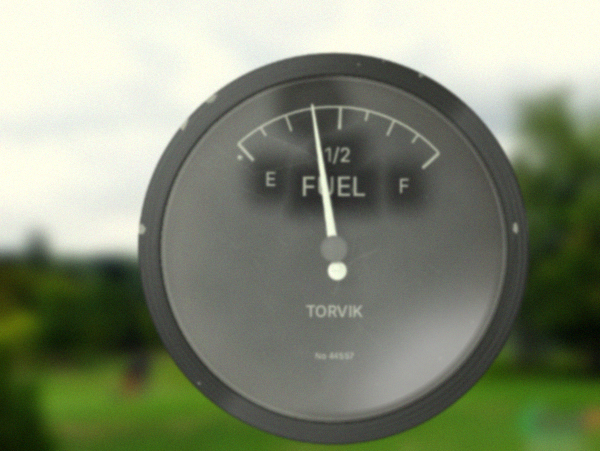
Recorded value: **0.375**
